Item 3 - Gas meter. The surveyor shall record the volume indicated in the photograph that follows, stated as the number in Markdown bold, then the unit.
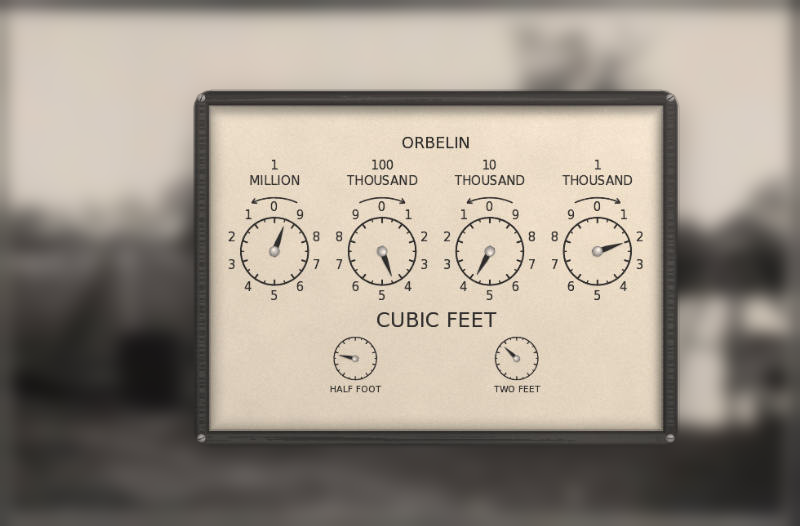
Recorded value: **944200** ft³
